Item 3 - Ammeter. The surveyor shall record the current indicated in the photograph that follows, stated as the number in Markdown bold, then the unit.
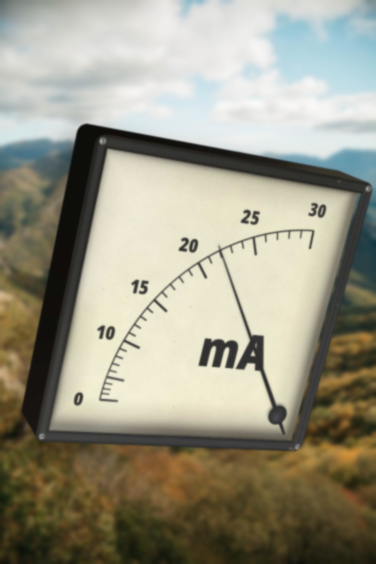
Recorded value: **22** mA
